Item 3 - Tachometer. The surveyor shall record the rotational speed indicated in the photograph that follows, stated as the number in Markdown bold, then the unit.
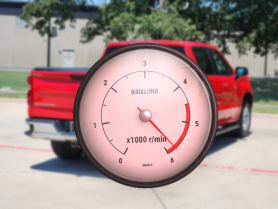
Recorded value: **5750** rpm
